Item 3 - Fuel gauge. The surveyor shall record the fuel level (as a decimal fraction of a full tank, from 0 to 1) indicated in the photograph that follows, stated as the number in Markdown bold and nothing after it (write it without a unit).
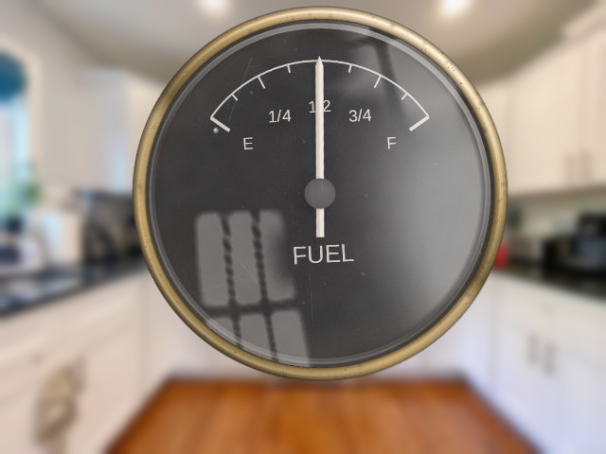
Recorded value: **0.5**
